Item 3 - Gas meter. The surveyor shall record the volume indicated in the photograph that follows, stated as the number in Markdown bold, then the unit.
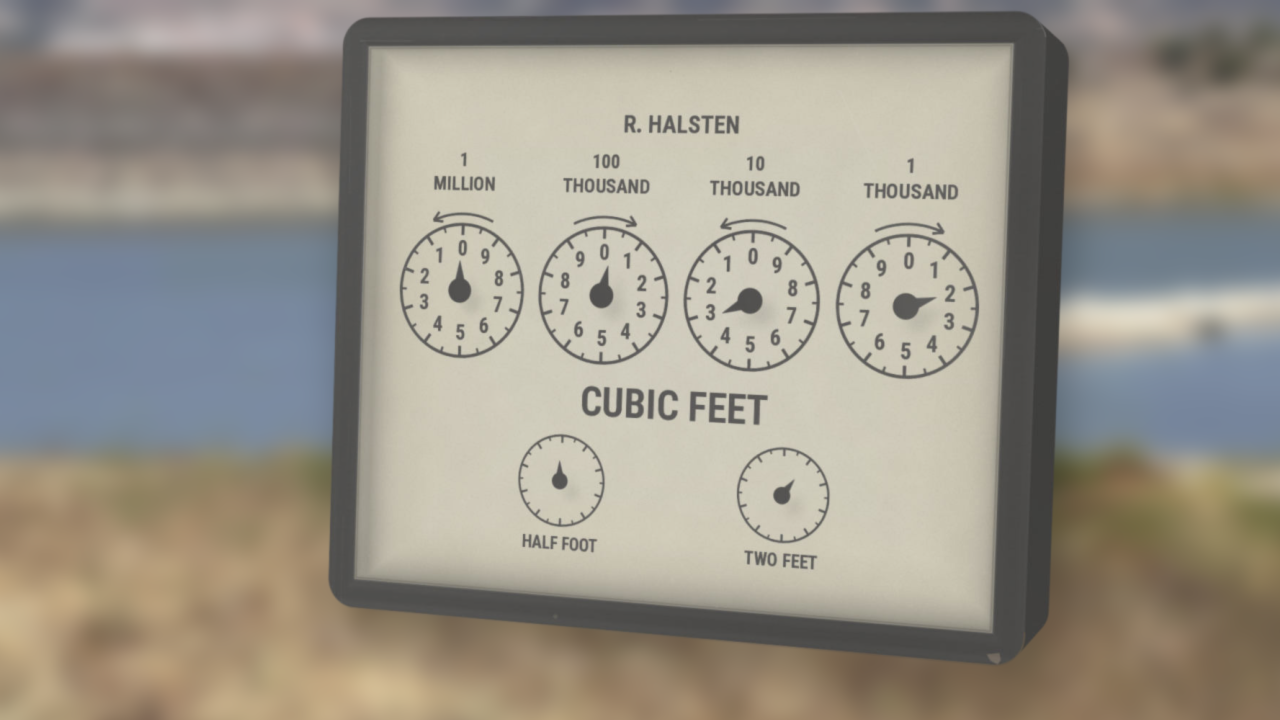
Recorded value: **3200** ft³
